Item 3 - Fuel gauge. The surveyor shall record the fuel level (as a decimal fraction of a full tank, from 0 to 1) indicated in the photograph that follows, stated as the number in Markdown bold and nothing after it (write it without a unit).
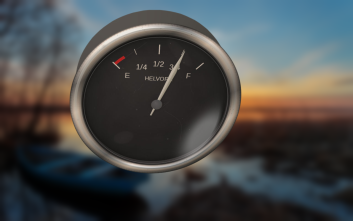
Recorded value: **0.75**
